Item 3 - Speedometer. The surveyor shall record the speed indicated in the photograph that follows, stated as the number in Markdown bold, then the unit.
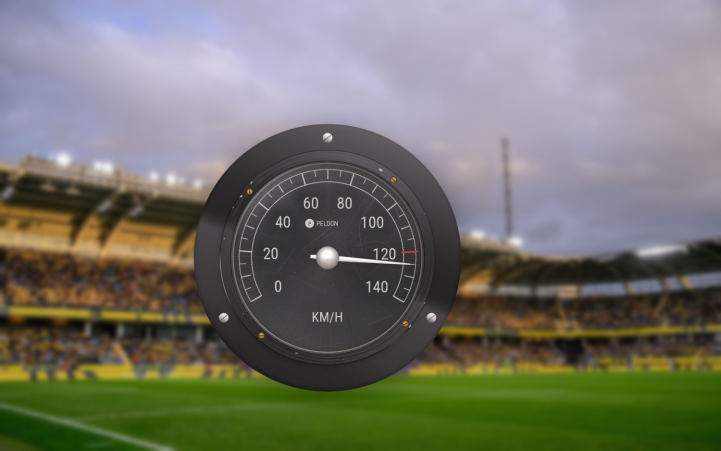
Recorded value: **125** km/h
